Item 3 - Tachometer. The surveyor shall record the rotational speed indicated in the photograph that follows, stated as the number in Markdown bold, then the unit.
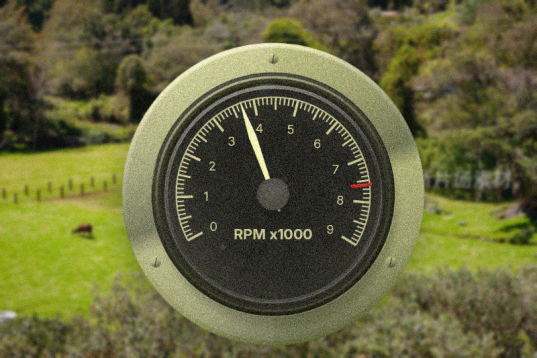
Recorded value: **3700** rpm
